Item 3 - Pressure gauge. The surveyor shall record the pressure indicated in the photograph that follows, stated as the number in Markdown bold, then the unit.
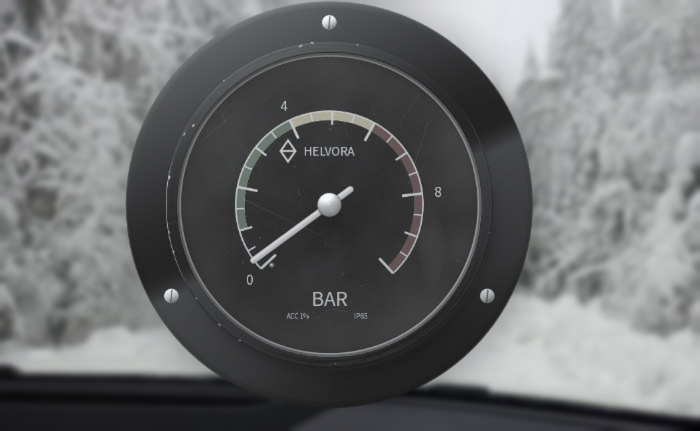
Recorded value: **0.25** bar
